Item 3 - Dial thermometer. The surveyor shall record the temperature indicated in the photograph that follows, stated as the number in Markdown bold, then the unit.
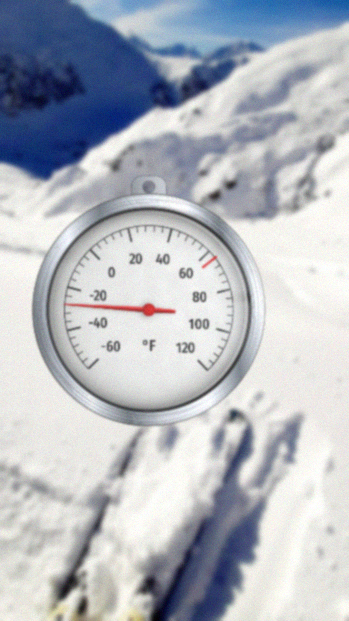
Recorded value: **-28** °F
